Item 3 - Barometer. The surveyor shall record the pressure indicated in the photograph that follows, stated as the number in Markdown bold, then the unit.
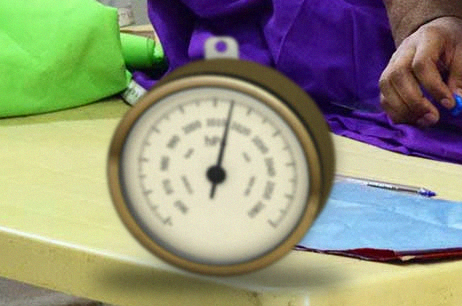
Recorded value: **1015** hPa
